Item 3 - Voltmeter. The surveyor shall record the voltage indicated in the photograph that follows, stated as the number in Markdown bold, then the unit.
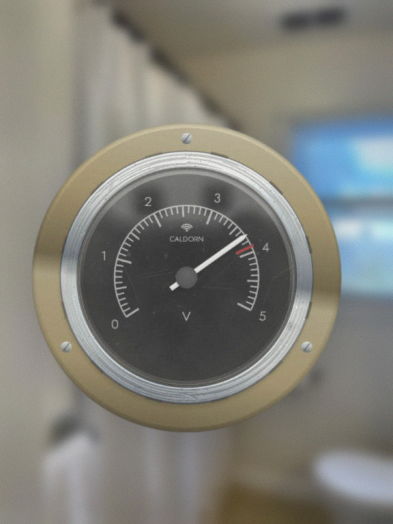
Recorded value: **3.7** V
